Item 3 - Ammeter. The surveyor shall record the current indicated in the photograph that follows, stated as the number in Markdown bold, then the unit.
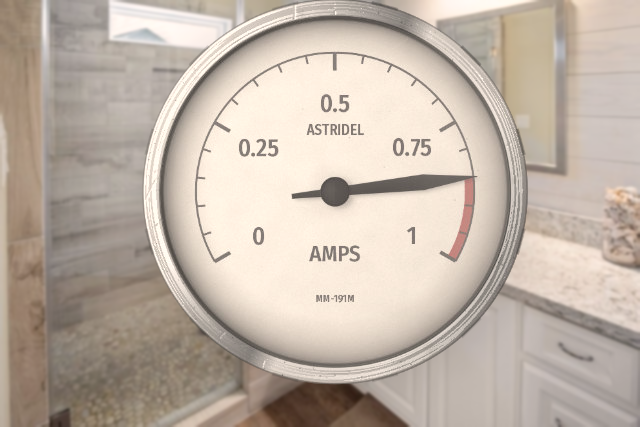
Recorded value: **0.85** A
